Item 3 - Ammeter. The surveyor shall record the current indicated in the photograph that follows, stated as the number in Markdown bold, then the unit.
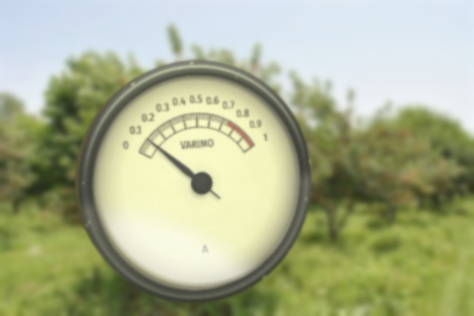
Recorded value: **0.1** A
